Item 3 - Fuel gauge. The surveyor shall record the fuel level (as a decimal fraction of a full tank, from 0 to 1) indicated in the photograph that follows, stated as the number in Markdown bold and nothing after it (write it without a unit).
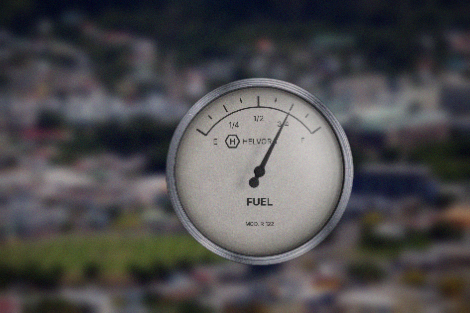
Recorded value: **0.75**
